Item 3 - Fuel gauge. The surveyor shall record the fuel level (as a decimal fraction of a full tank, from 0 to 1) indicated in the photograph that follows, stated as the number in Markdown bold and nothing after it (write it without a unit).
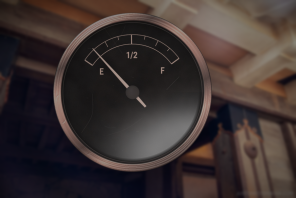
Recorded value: **0.125**
